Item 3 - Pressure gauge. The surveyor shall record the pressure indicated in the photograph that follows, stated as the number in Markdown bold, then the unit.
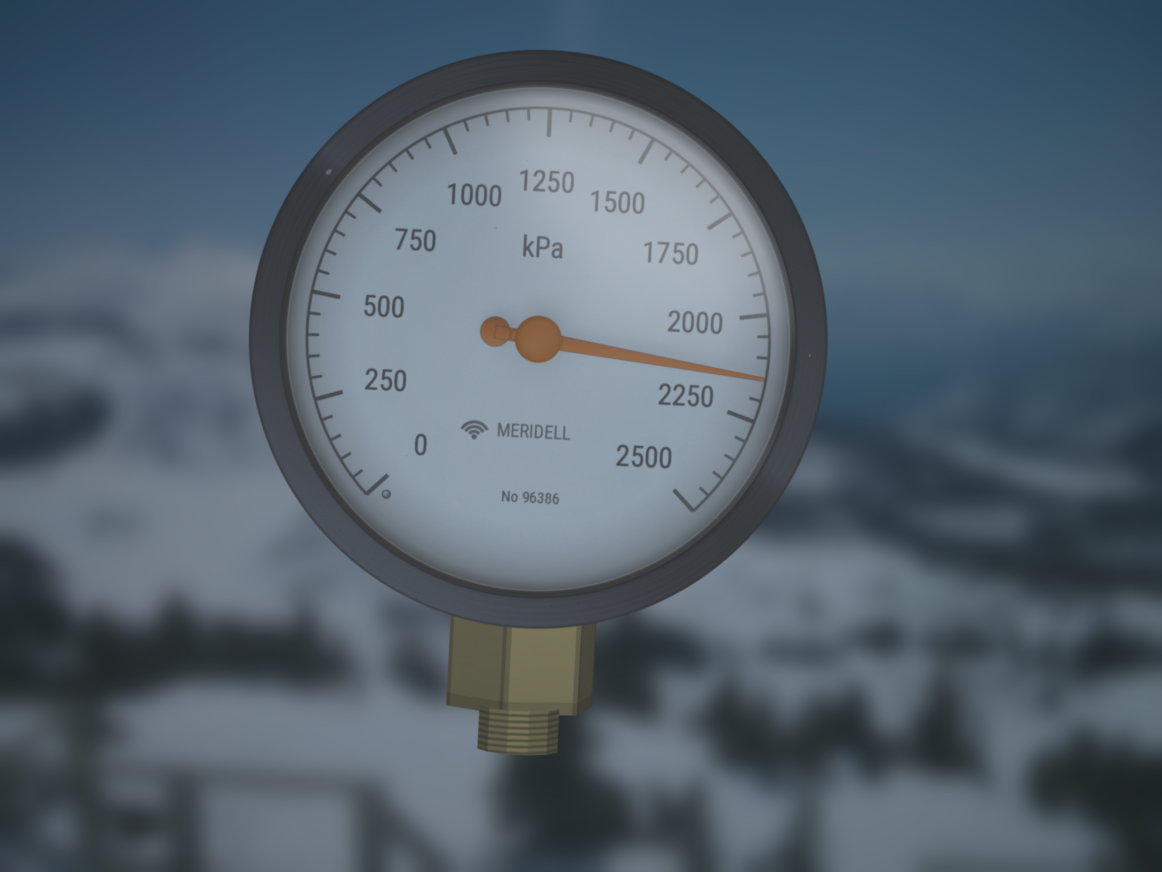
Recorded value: **2150** kPa
